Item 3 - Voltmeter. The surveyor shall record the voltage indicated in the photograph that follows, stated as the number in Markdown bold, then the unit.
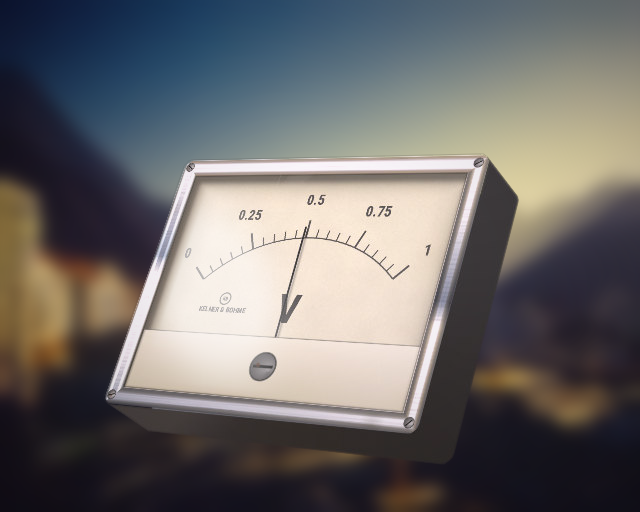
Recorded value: **0.5** V
